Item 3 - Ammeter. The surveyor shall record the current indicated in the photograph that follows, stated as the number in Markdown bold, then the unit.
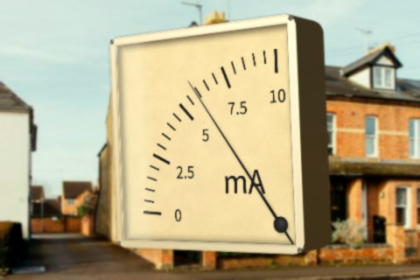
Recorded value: **6** mA
